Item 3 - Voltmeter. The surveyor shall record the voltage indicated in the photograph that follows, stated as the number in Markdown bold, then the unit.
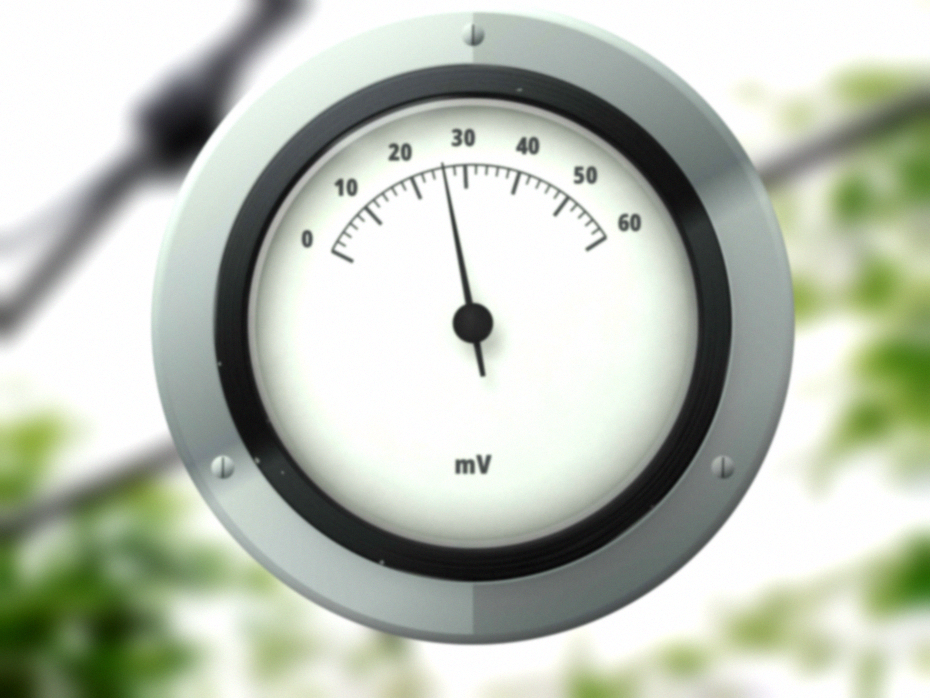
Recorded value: **26** mV
